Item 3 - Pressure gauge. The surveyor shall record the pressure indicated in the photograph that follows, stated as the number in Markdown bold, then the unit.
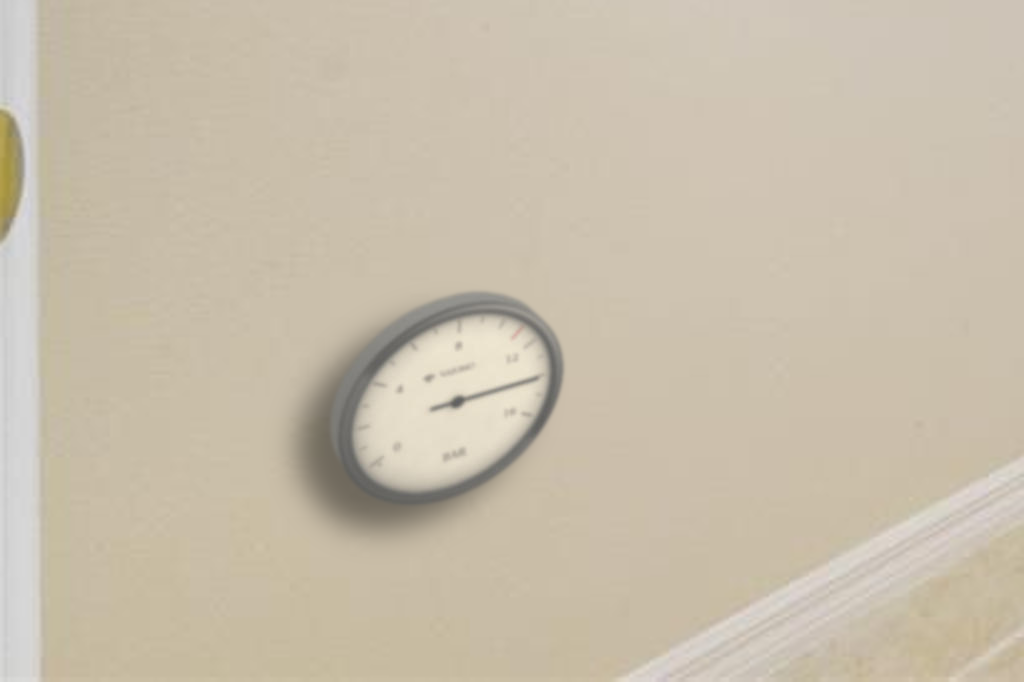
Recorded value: **14** bar
